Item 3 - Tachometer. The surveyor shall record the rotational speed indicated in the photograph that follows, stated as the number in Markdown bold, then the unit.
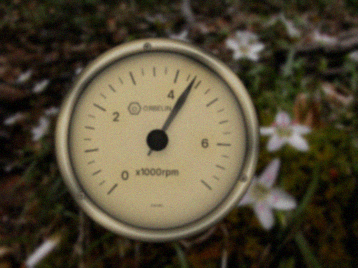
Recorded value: **4375** rpm
